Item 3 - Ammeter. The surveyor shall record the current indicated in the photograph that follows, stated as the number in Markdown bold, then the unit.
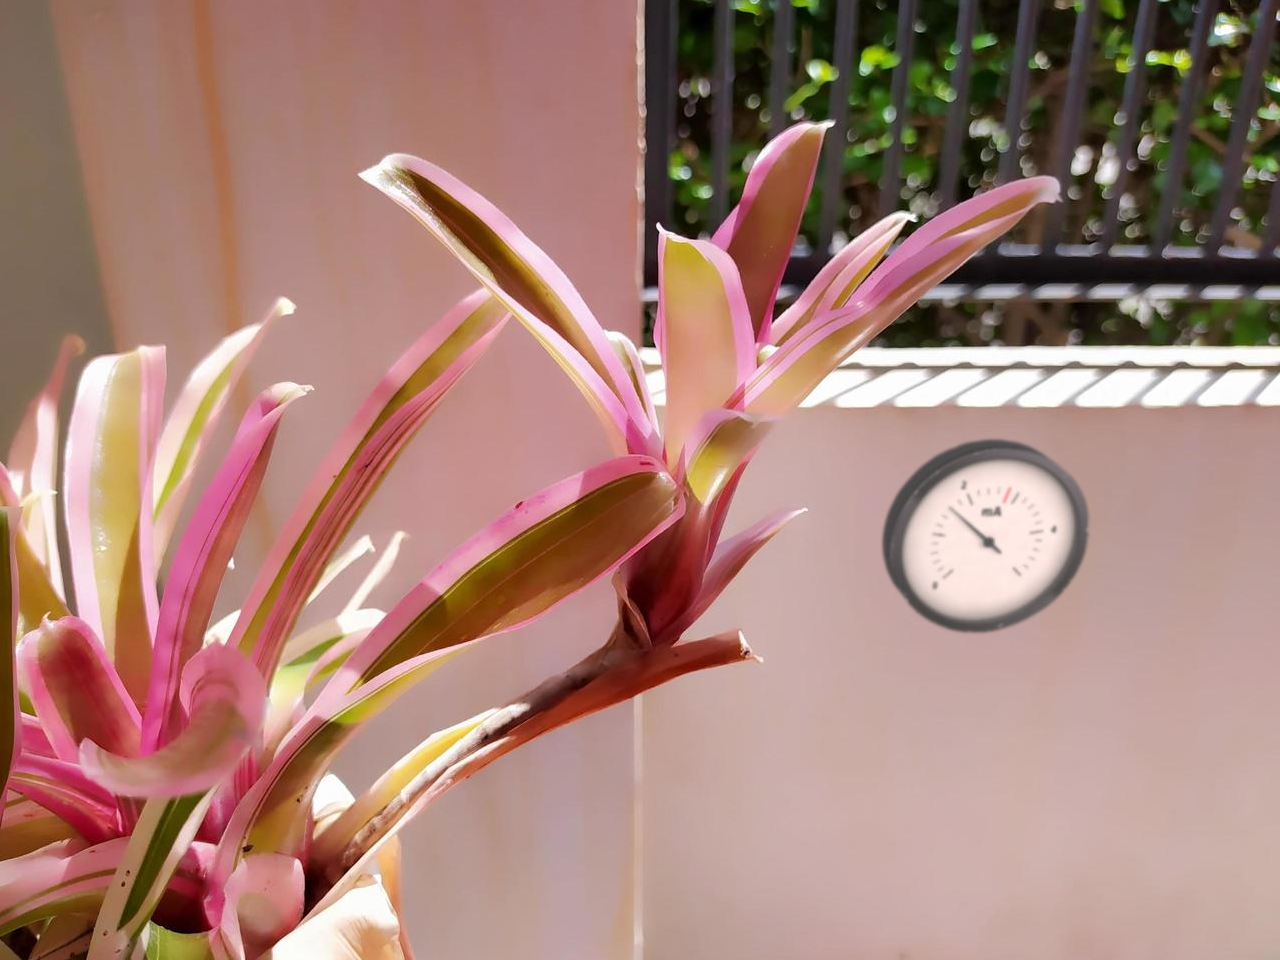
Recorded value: **1.6** mA
